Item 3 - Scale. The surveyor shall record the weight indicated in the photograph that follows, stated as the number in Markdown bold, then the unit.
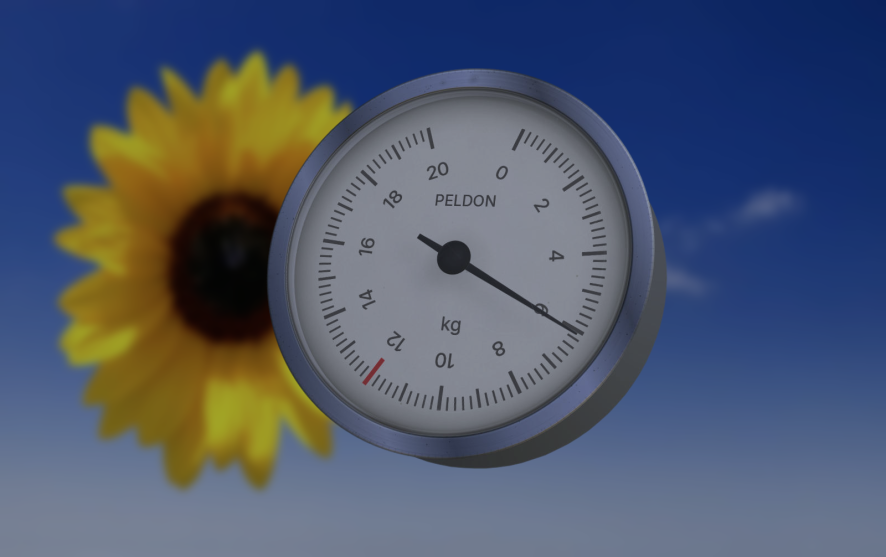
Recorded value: **6.1** kg
